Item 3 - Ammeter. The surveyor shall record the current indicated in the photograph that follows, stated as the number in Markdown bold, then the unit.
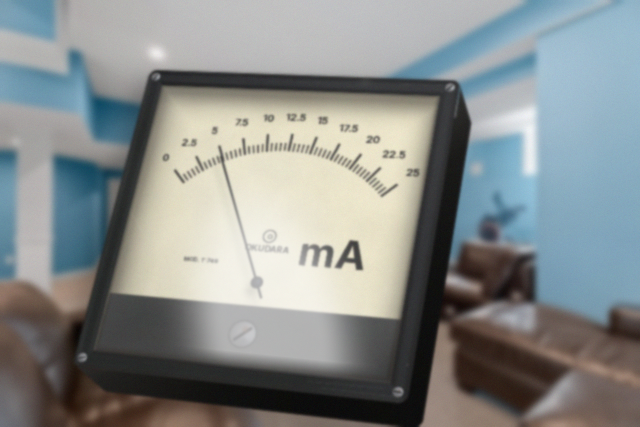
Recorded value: **5** mA
